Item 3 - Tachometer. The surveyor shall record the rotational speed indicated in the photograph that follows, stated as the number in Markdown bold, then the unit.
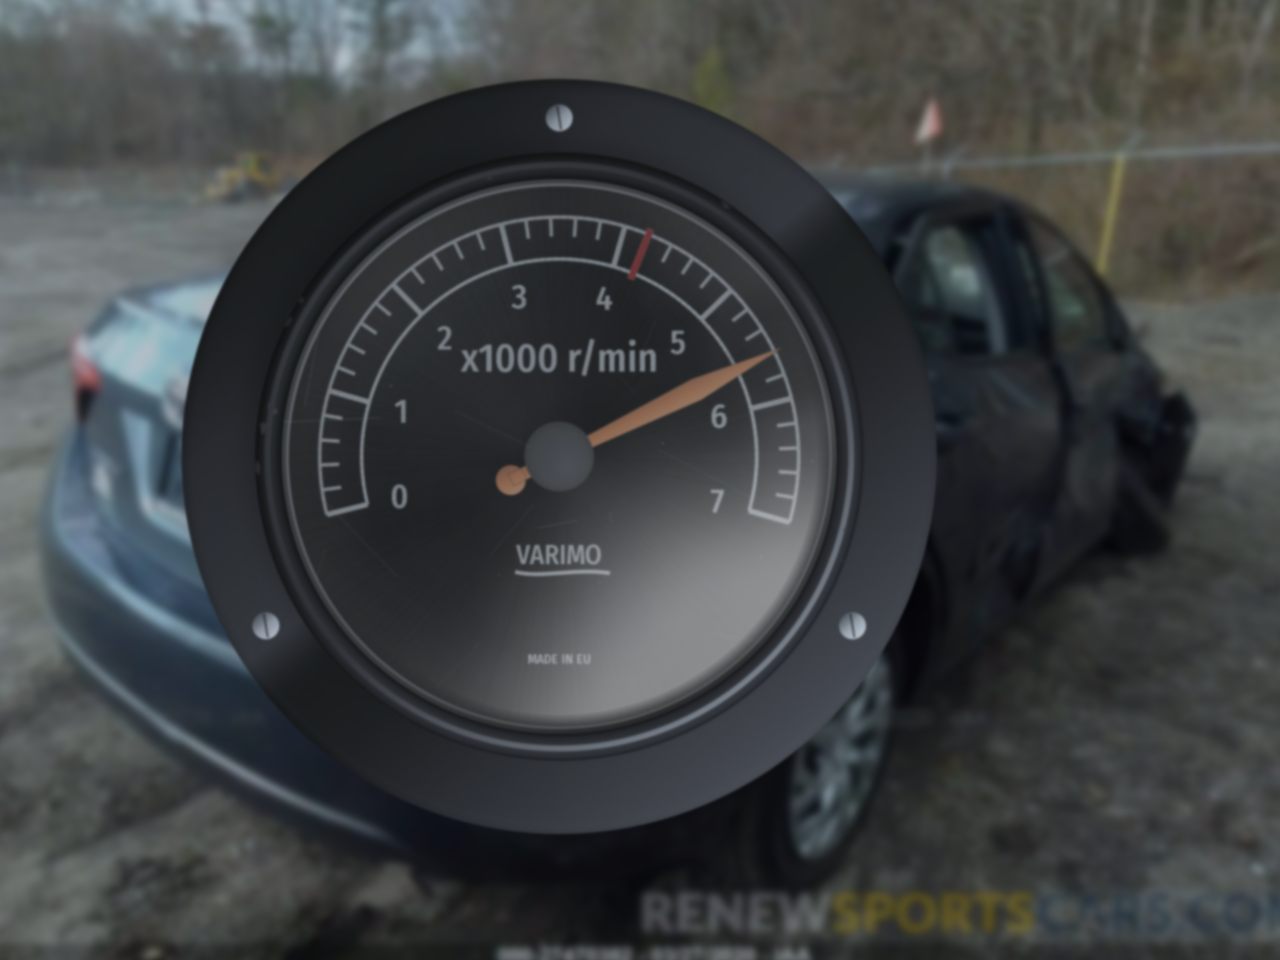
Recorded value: **5600** rpm
